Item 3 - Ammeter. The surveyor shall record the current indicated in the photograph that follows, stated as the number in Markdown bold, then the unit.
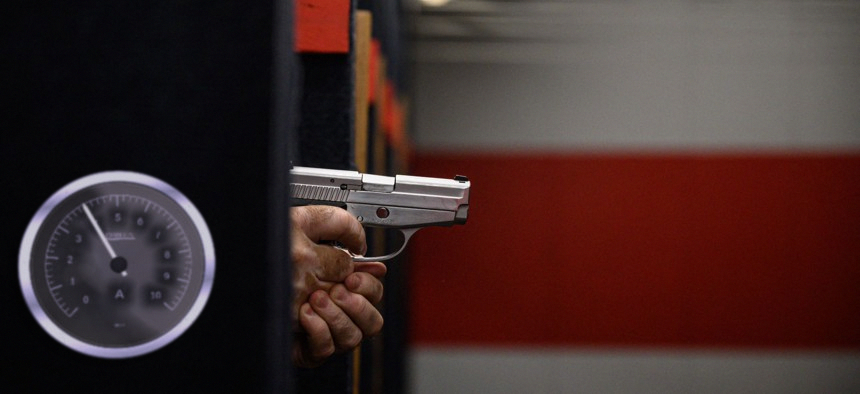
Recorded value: **4** A
